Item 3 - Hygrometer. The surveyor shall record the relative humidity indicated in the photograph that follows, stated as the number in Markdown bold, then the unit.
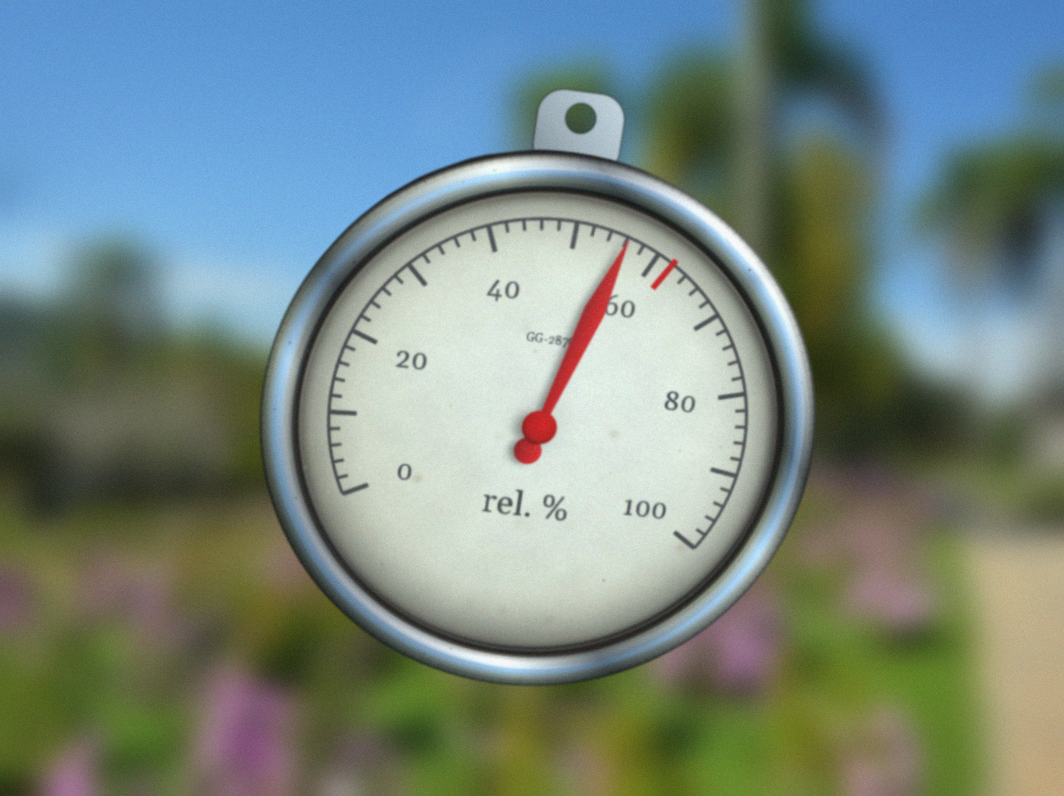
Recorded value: **56** %
